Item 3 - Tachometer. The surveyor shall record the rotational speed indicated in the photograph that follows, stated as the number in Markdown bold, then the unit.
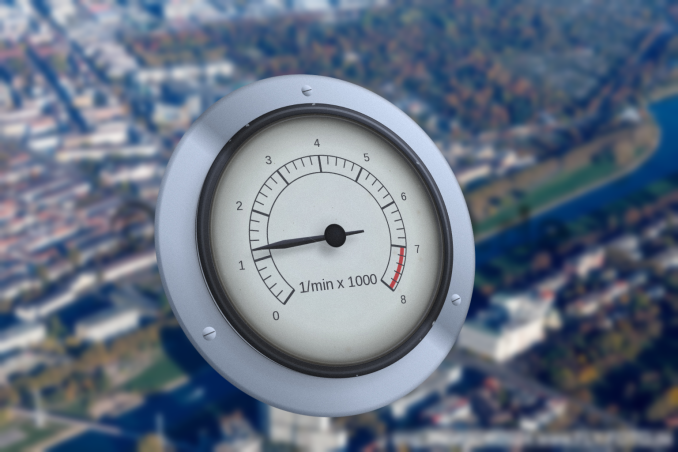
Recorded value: **1200** rpm
